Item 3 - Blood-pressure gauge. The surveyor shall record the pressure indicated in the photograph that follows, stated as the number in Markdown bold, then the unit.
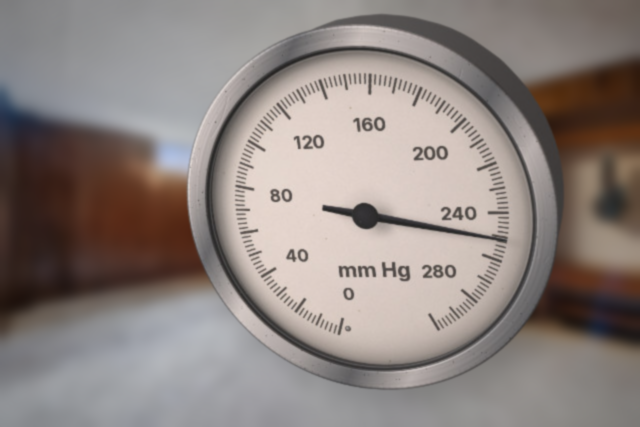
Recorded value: **250** mmHg
